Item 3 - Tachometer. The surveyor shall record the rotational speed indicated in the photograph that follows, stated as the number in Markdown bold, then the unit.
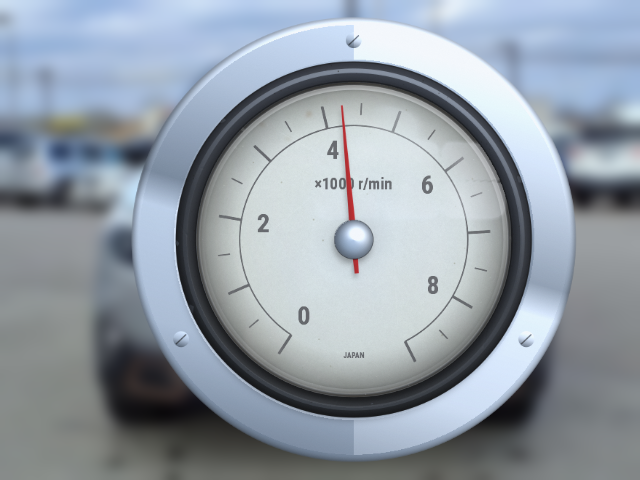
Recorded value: **4250** rpm
